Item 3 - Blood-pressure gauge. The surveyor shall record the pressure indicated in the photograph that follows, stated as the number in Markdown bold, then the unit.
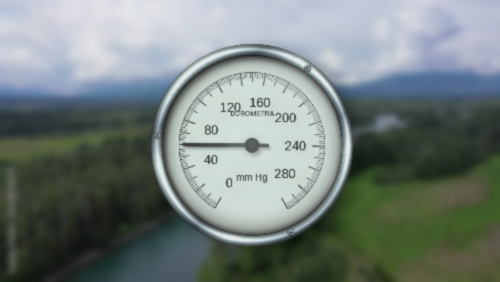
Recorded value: **60** mmHg
